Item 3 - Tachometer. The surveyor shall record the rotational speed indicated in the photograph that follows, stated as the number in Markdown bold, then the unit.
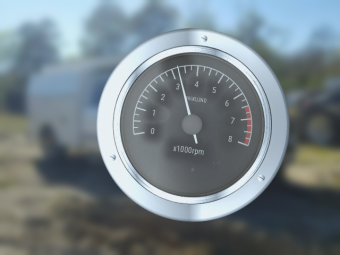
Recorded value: **3250** rpm
